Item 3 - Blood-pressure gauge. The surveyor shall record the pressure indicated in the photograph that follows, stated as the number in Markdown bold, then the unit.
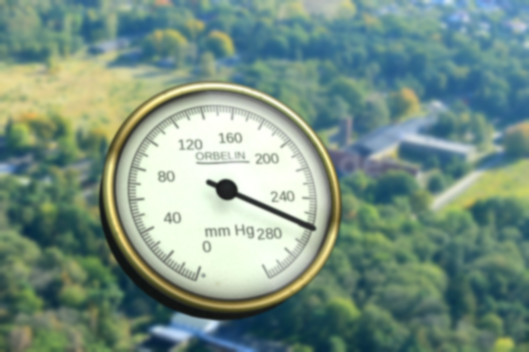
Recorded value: **260** mmHg
